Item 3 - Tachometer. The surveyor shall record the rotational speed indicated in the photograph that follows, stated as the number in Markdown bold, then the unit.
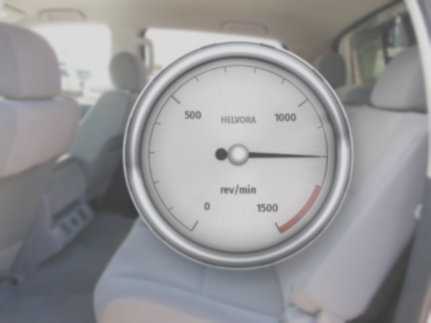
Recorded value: **1200** rpm
